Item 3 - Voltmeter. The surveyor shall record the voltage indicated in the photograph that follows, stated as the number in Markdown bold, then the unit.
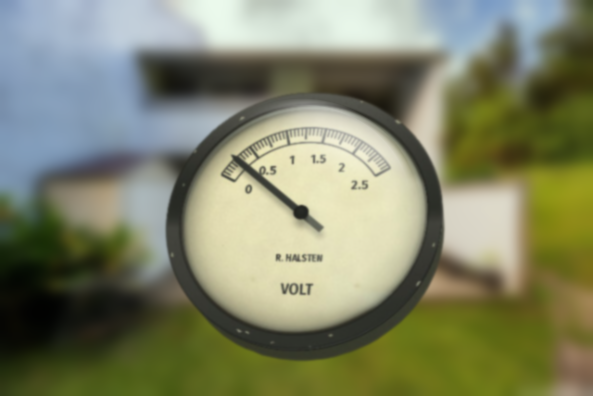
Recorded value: **0.25** V
